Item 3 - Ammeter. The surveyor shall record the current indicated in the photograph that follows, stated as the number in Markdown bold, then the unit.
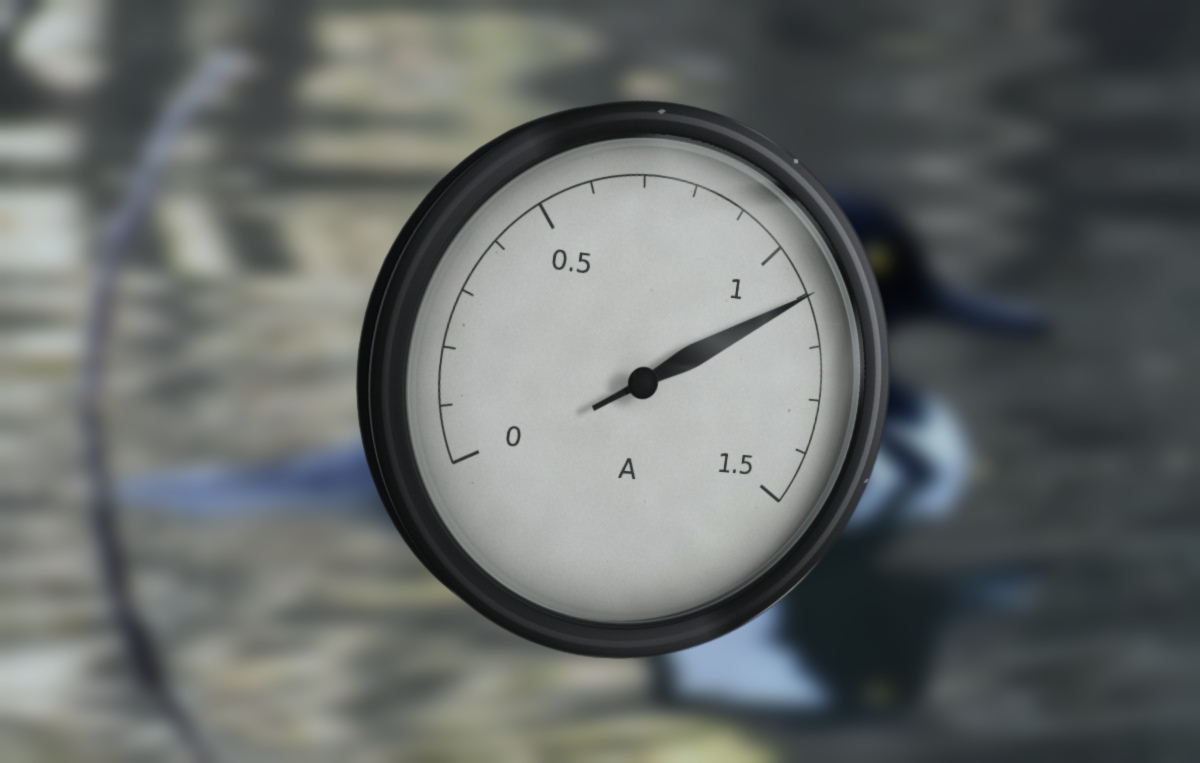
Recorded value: **1.1** A
